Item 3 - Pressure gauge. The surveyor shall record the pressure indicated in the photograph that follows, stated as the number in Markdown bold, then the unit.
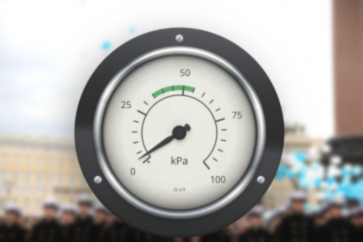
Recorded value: **2.5** kPa
